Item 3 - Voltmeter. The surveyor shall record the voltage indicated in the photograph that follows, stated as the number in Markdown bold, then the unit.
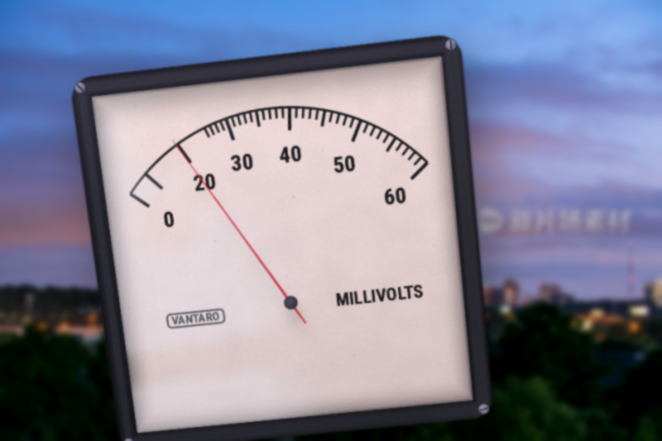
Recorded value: **20** mV
